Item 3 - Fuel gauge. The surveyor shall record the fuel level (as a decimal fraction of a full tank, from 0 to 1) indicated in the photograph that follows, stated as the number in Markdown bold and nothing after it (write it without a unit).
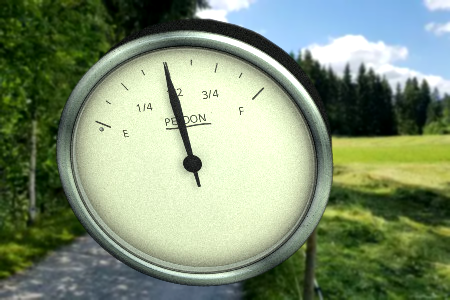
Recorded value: **0.5**
